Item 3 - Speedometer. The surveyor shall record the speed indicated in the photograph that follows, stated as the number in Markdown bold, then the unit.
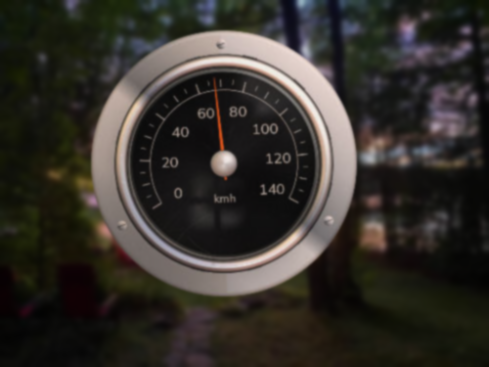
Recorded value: **67.5** km/h
